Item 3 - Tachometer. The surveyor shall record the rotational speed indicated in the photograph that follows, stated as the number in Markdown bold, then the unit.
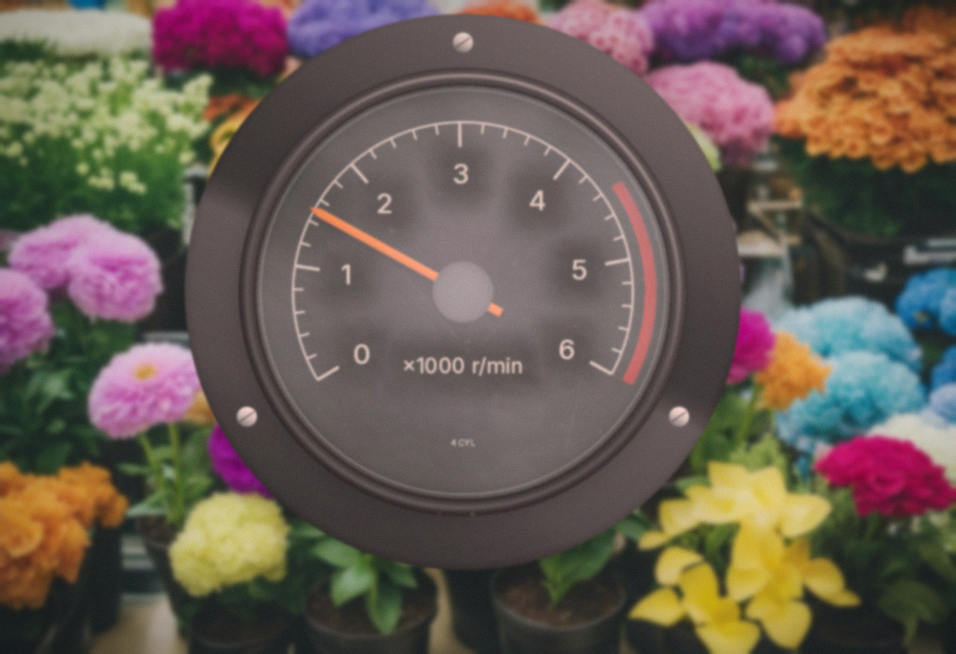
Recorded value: **1500** rpm
